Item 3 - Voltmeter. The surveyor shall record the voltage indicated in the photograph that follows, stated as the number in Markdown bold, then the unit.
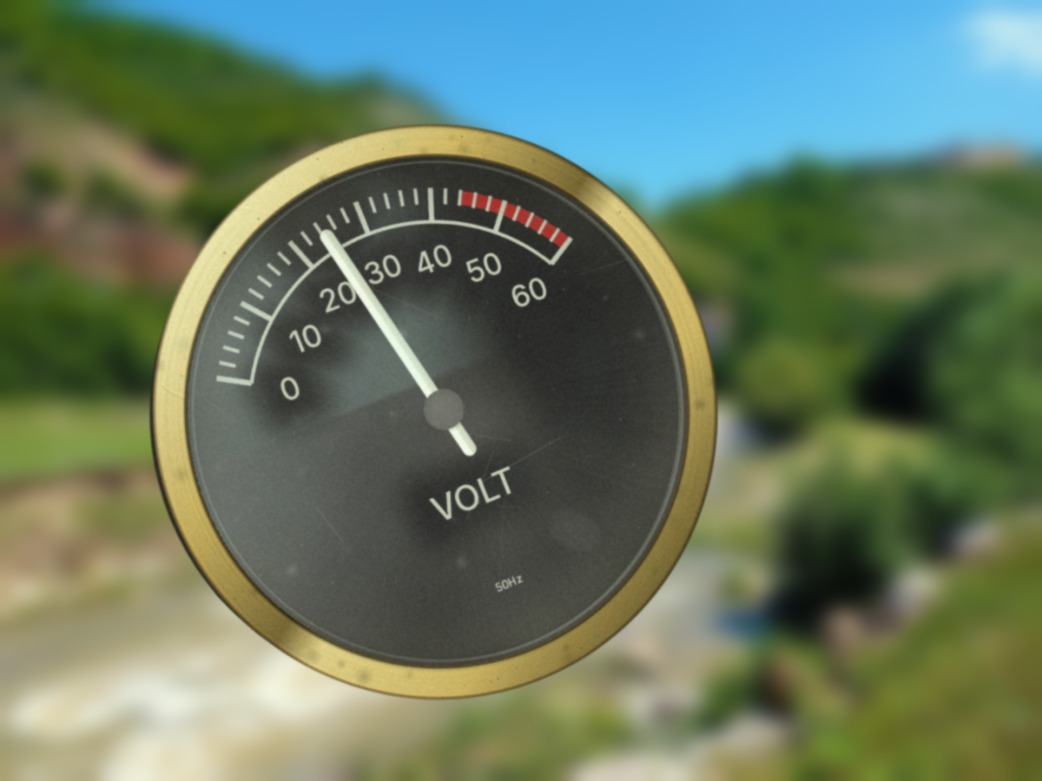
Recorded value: **24** V
